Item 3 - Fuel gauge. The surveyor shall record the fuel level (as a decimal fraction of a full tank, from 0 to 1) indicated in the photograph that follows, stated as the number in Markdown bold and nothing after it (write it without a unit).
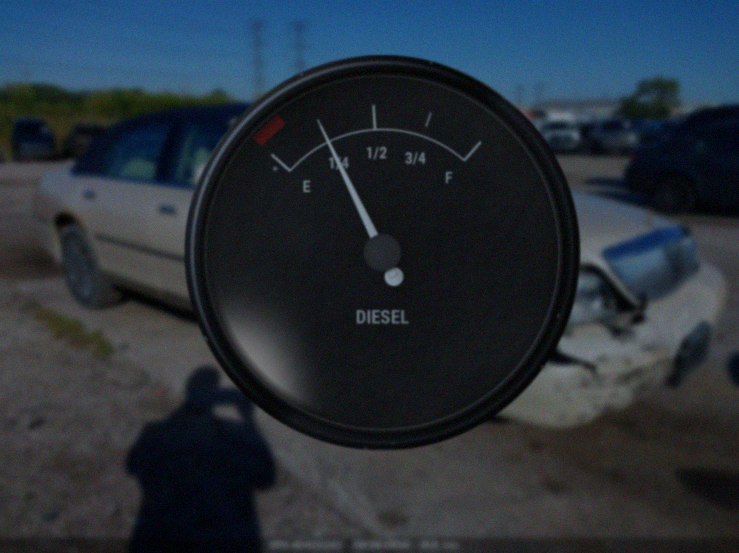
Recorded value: **0.25**
